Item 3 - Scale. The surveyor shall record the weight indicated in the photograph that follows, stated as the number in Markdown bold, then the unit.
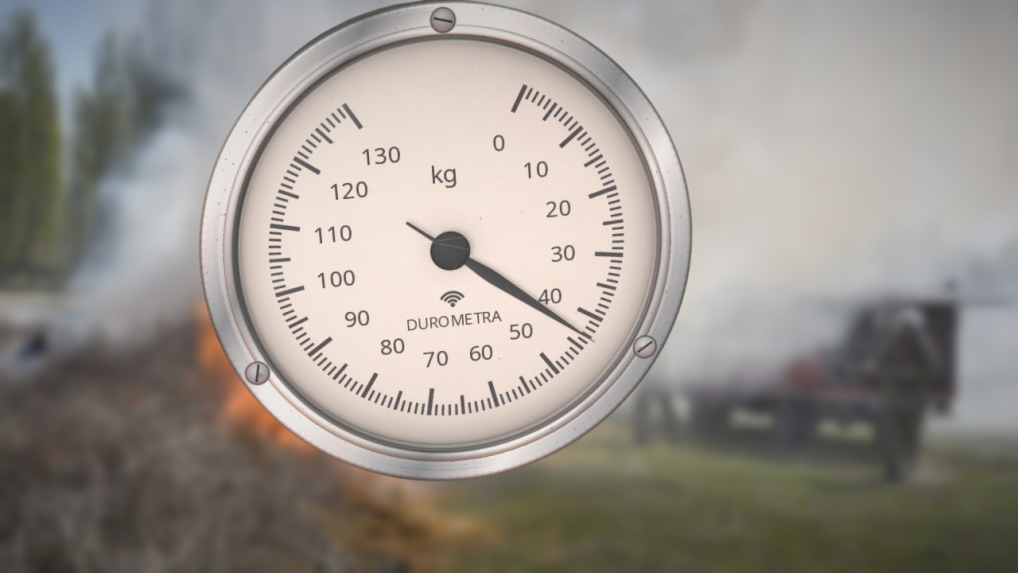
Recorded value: **43** kg
